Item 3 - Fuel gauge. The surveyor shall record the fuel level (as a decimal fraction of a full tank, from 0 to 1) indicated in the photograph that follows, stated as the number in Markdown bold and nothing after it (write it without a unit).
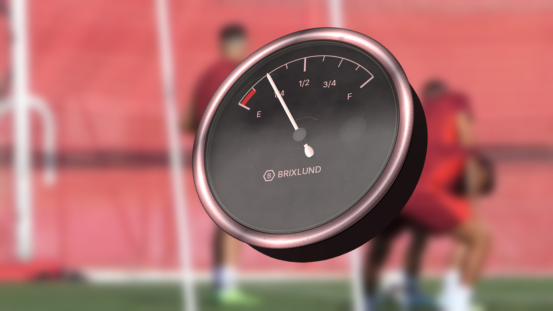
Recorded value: **0.25**
